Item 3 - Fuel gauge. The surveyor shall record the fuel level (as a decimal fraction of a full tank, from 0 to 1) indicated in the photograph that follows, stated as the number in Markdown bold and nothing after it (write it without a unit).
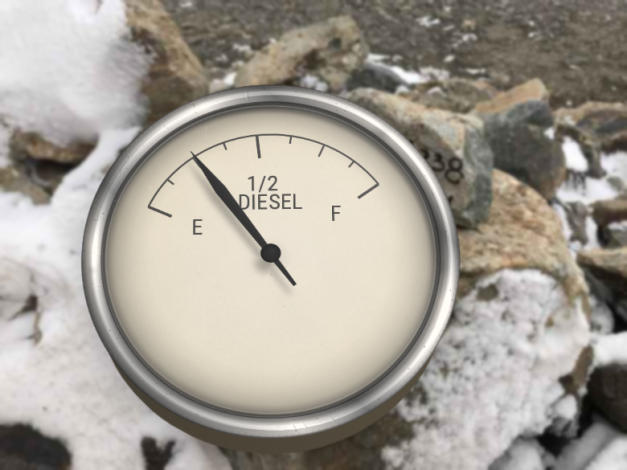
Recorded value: **0.25**
